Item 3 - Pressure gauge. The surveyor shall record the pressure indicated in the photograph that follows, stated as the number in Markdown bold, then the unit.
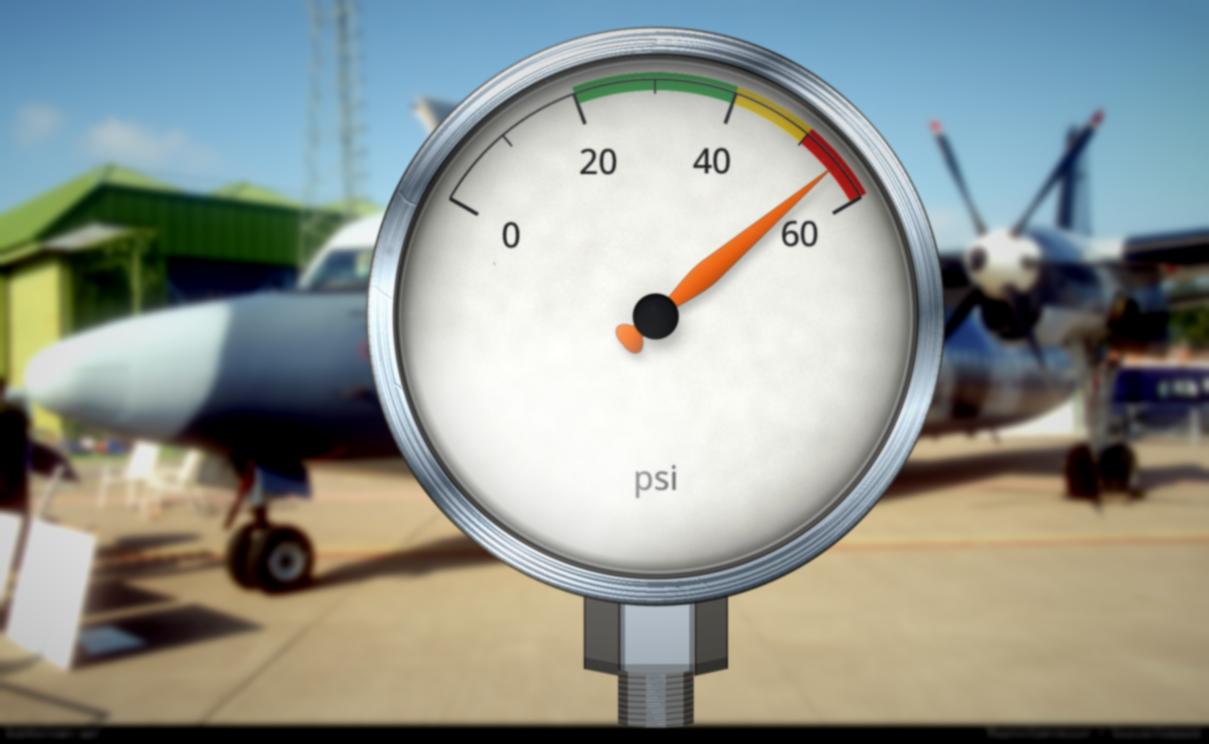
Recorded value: **55** psi
